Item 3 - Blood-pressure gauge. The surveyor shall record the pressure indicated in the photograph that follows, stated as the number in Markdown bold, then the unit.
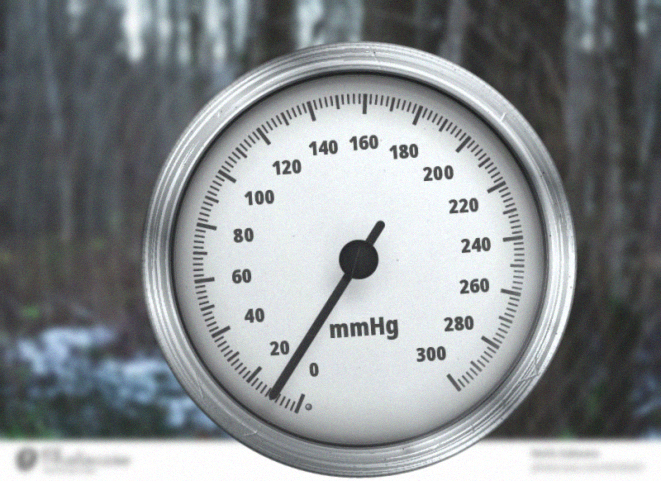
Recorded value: **10** mmHg
